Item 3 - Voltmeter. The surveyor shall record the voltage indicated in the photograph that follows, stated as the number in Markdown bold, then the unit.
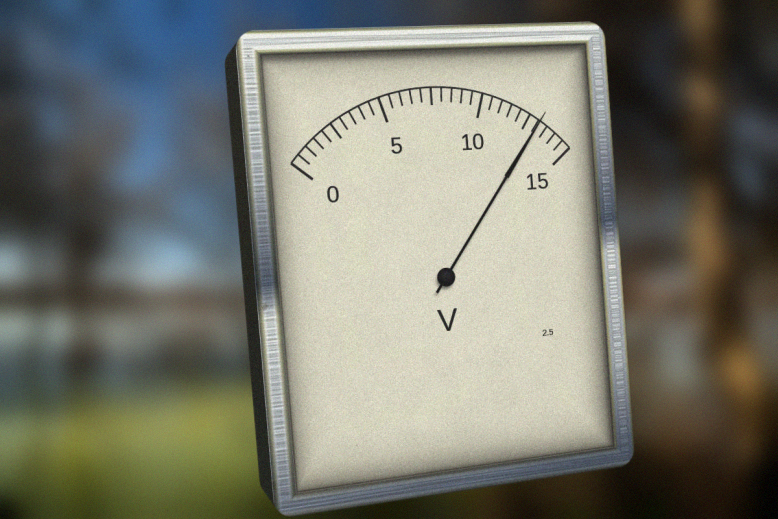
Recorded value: **13** V
